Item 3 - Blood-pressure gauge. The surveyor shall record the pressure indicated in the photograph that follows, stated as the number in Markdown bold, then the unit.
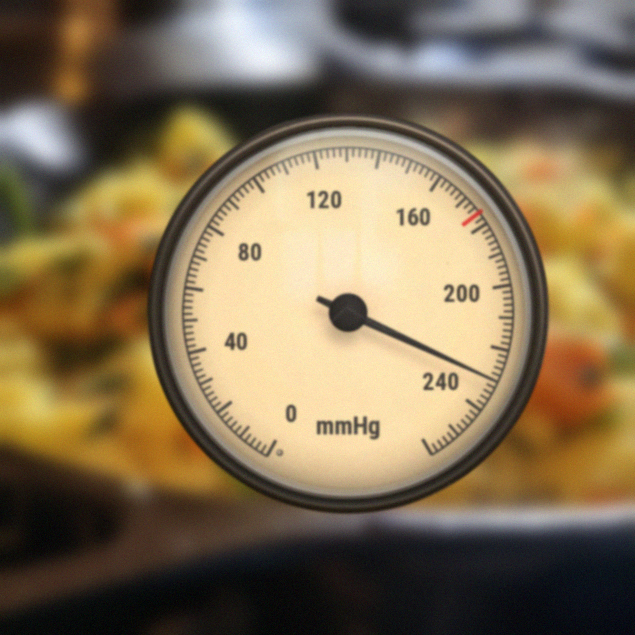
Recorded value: **230** mmHg
